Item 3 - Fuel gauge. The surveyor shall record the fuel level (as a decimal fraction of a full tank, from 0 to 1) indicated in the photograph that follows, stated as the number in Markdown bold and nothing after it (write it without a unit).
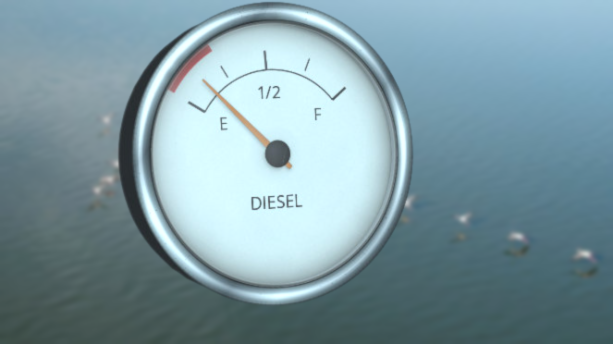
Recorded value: **0.125**
